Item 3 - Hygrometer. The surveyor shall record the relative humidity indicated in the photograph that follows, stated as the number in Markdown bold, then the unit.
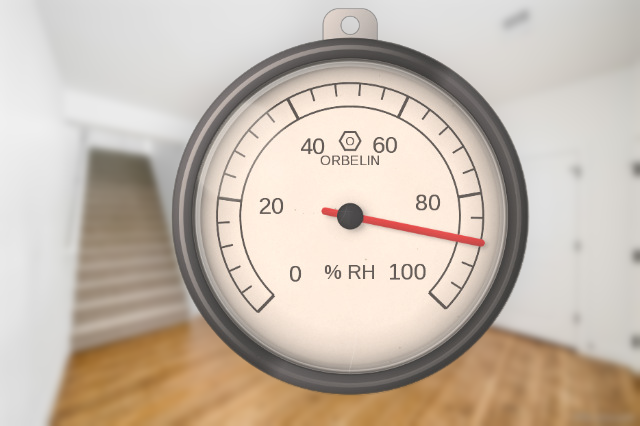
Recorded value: **88** %
